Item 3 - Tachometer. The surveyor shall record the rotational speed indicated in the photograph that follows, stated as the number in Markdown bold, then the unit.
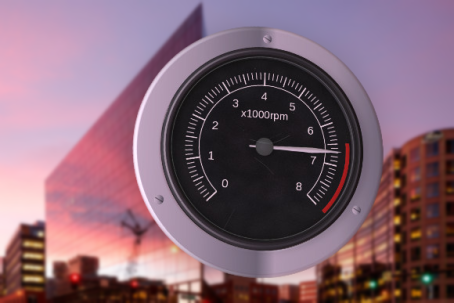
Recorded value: **6700** rpm
